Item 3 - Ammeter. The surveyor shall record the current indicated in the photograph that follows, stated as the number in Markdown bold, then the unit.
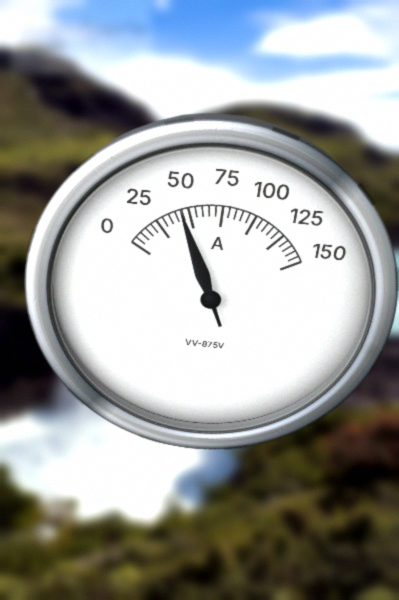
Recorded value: **45** A
